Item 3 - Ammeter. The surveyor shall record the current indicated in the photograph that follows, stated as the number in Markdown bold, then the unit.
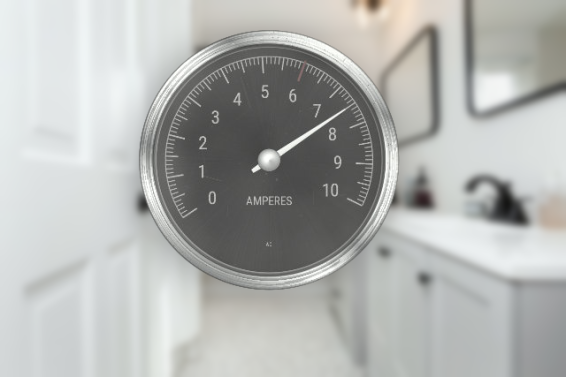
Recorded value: **7.5** A
